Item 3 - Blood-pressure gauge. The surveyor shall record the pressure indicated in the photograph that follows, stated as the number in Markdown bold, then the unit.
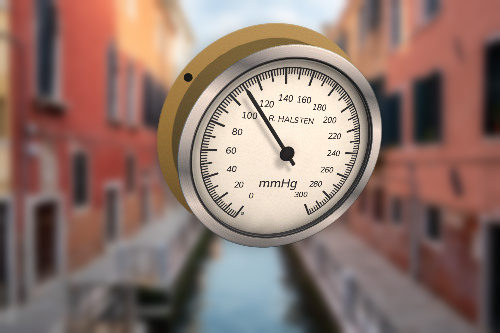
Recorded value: **110** mmHg
